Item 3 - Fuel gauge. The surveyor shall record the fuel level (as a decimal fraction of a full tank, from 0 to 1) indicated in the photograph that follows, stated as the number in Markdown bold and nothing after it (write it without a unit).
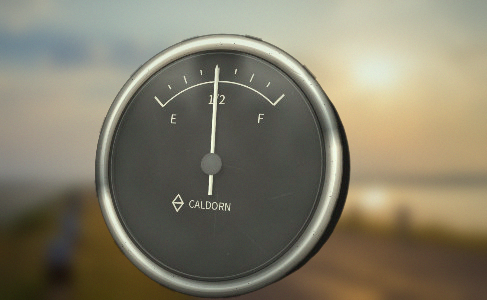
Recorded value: **0.5**
